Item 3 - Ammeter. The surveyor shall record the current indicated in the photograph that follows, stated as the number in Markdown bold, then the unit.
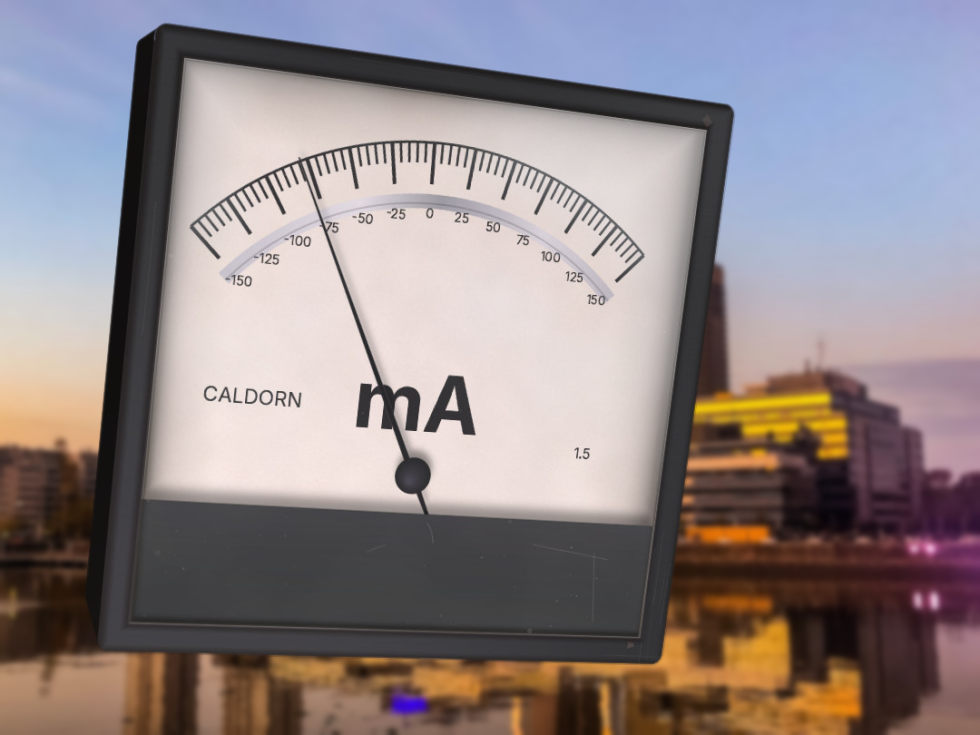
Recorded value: **-80** mA
